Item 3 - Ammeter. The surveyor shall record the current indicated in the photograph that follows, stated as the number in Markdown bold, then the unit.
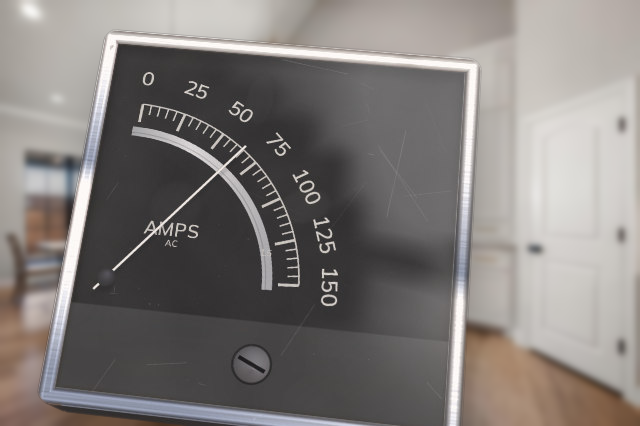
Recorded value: **65** A
